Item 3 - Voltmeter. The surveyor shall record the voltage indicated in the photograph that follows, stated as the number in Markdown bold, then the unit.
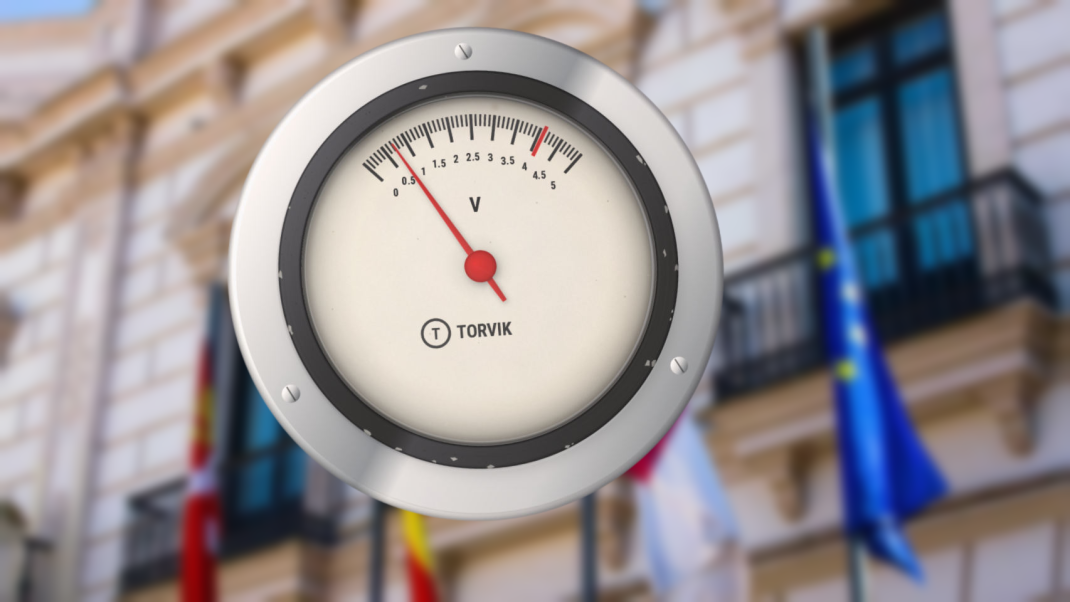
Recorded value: **0.7** V
